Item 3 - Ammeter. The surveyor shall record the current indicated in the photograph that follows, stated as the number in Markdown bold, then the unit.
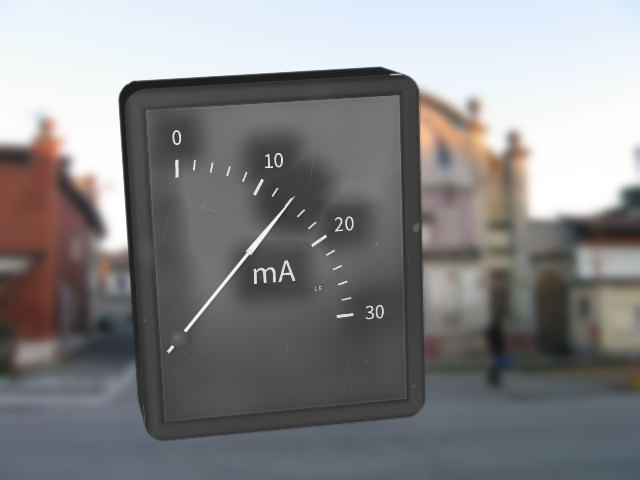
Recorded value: **14** mA
